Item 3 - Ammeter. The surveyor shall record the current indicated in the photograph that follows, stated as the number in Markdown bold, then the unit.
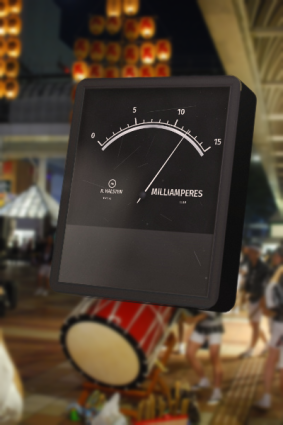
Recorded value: **12** mA
